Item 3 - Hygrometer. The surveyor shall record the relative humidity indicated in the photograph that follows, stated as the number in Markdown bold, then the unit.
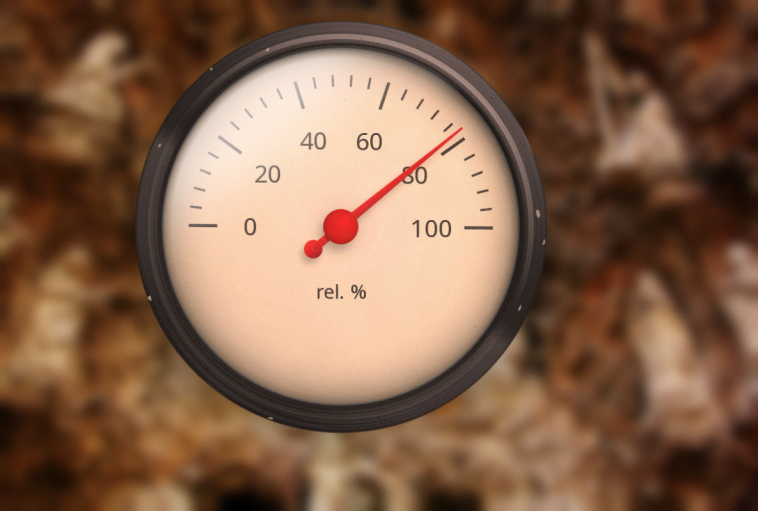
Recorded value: **78** %
